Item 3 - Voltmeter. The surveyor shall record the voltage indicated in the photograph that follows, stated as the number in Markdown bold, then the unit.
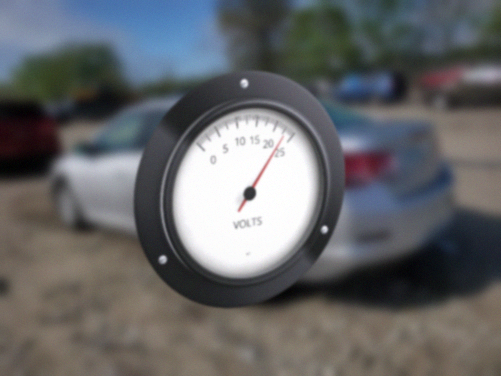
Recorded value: **22.5** V
